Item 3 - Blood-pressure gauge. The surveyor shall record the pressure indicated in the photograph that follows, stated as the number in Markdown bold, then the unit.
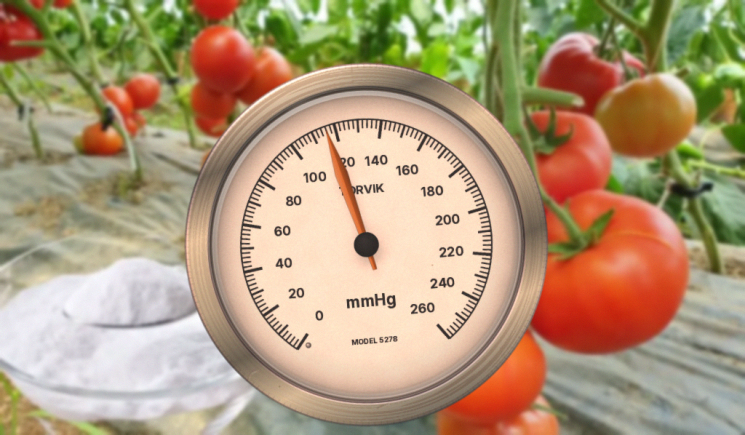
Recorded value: **116** mmHg
